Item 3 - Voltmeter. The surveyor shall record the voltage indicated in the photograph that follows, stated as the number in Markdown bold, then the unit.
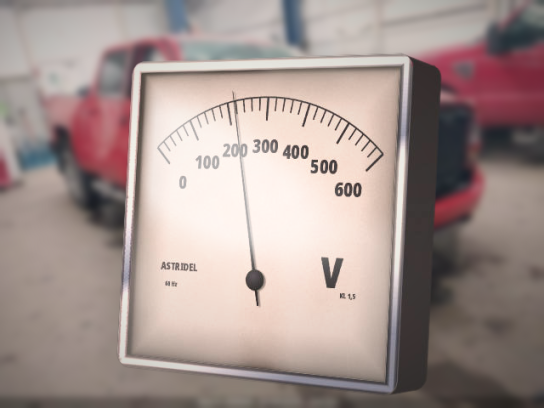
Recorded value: **220** V
